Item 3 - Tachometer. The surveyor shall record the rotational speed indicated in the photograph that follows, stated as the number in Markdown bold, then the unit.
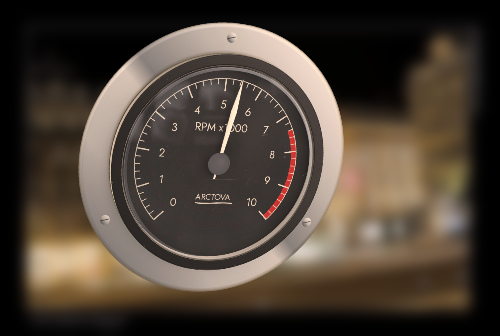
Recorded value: **5400** rpm
